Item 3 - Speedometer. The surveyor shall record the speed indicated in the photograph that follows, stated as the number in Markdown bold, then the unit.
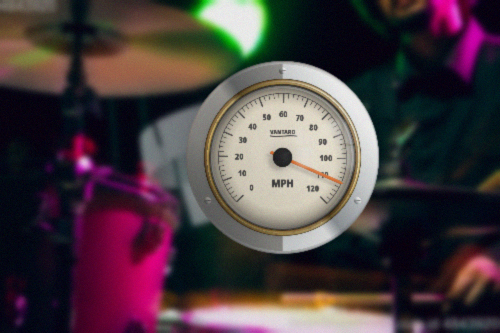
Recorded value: **110** mph
